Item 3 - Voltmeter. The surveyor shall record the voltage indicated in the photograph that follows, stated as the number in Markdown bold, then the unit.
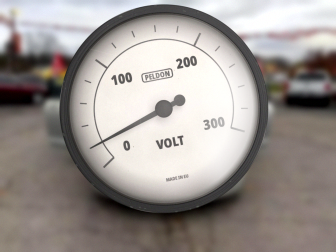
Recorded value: **20** V
